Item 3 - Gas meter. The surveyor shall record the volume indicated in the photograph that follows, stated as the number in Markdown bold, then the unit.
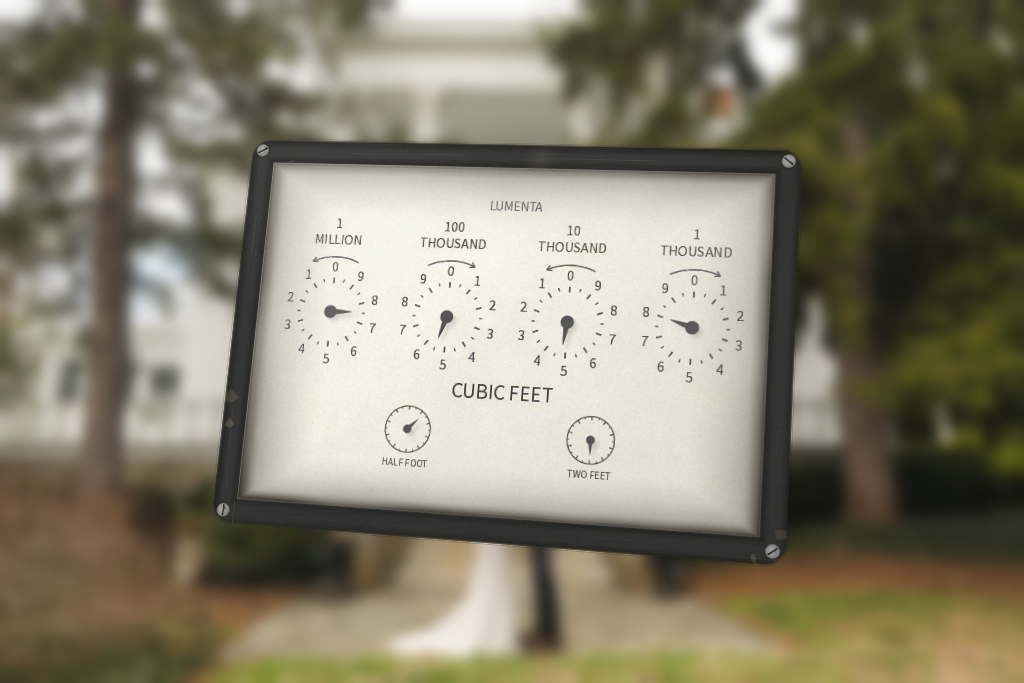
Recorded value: **754800** ft³
